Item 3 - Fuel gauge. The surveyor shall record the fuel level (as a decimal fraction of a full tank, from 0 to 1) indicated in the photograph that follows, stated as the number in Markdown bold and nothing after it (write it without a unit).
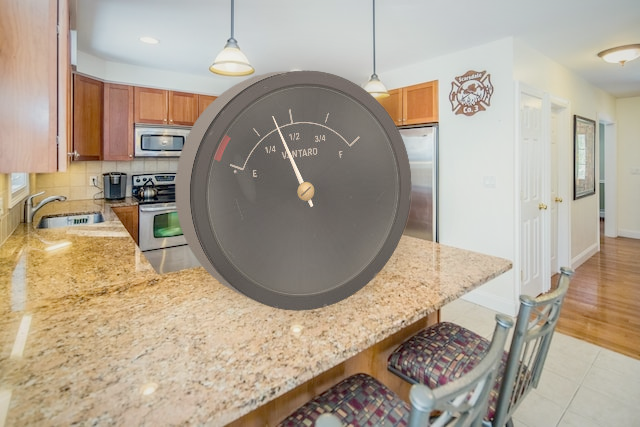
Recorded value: **0.375**
